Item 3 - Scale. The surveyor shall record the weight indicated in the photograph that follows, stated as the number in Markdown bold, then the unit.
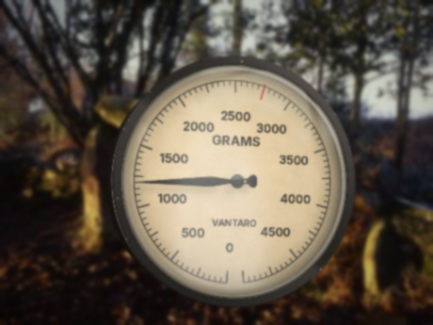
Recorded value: **1200** g
